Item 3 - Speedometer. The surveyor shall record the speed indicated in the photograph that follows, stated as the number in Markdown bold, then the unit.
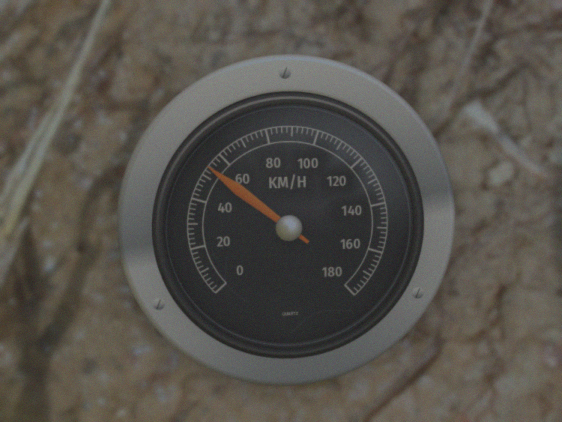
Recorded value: **54** km/h
